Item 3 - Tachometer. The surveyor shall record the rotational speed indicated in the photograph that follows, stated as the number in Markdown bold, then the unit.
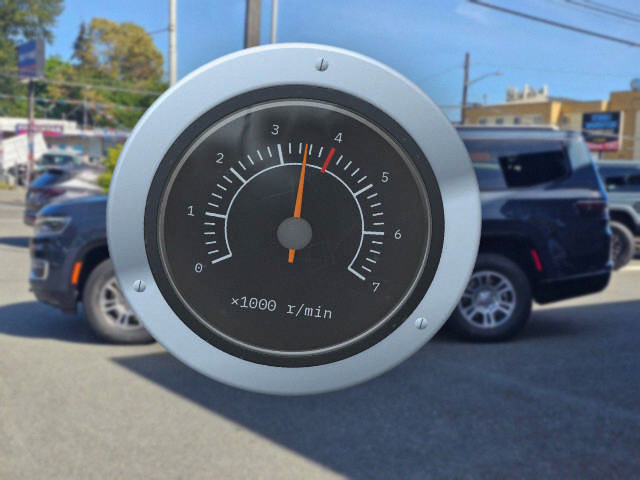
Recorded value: **3500** rpm
